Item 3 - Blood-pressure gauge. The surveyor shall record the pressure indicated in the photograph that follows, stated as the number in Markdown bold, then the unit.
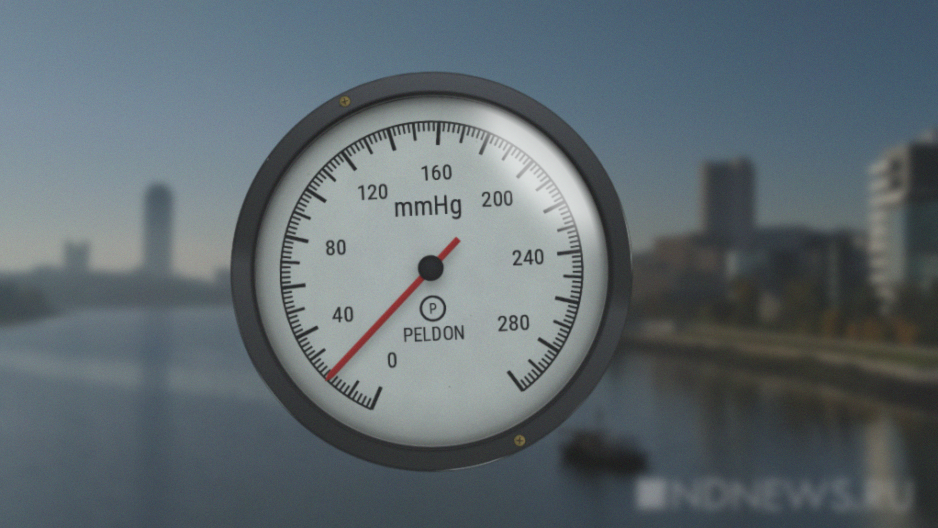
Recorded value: **20** mmHg
